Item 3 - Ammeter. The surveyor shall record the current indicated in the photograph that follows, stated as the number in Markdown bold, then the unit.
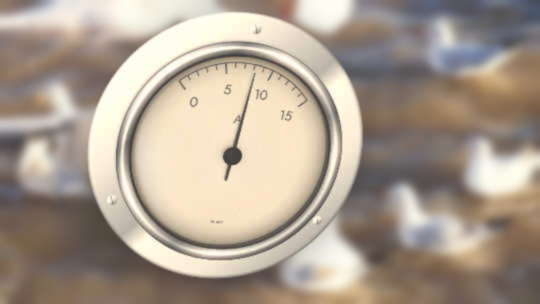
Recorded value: **8** A
